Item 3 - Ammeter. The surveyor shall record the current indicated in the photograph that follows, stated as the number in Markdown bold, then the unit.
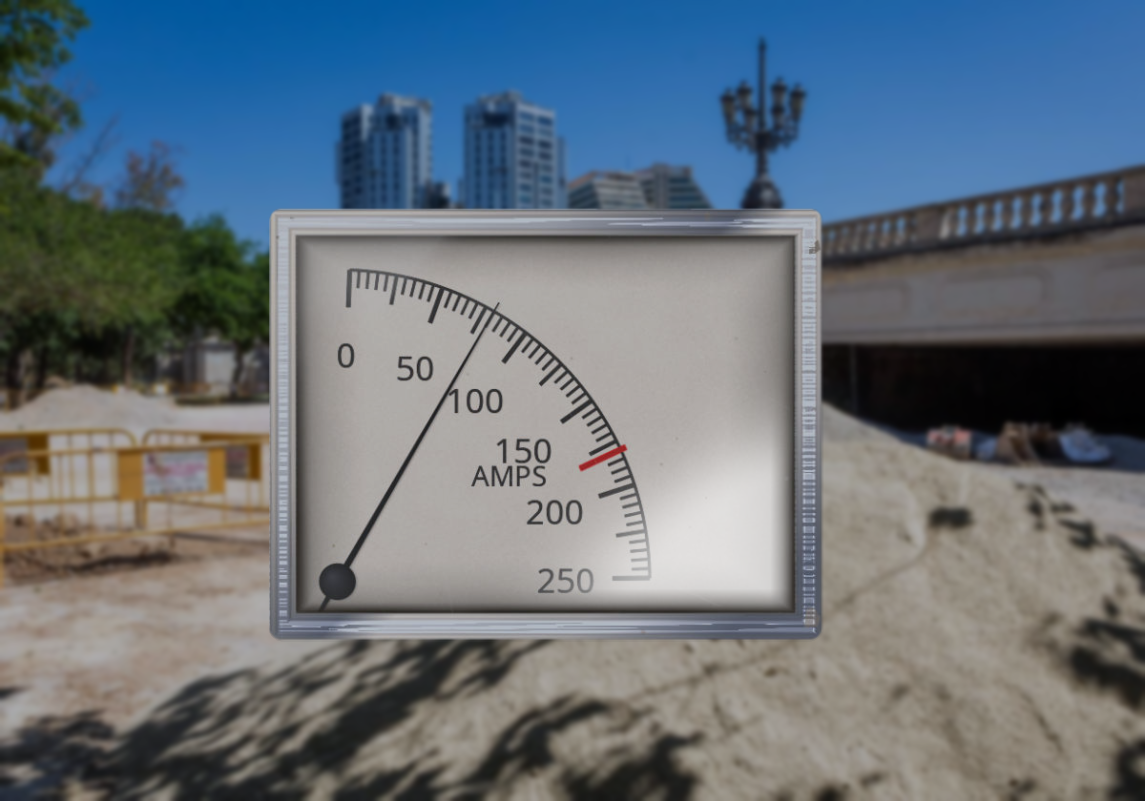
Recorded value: **80** A
